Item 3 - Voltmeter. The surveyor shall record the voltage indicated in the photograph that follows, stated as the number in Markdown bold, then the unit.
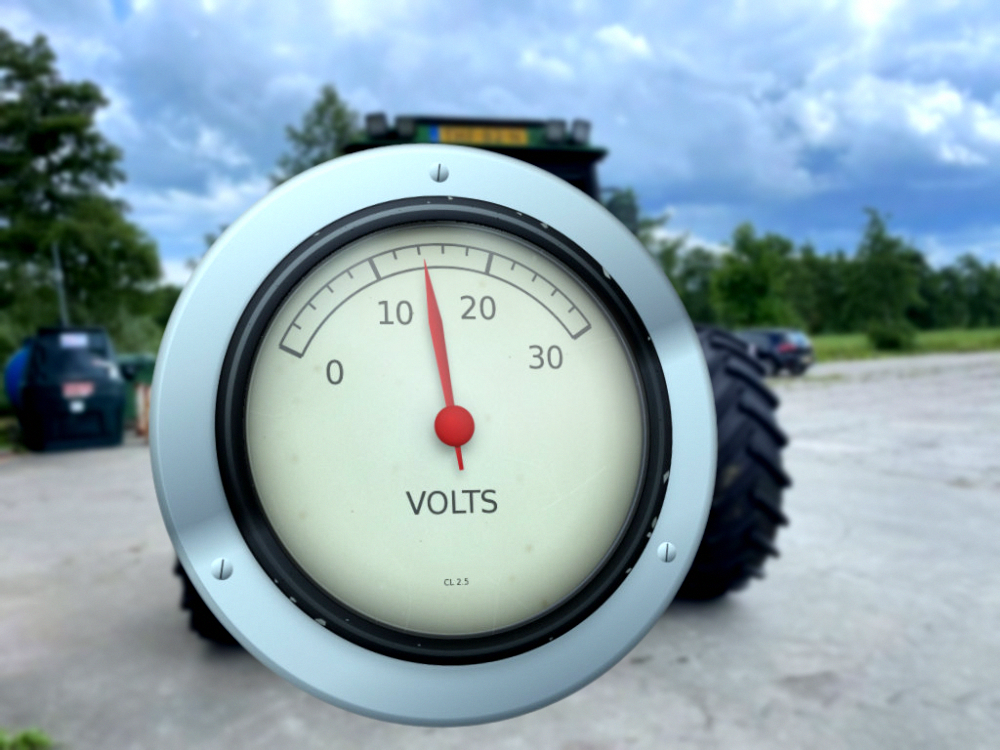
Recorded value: **14** V
